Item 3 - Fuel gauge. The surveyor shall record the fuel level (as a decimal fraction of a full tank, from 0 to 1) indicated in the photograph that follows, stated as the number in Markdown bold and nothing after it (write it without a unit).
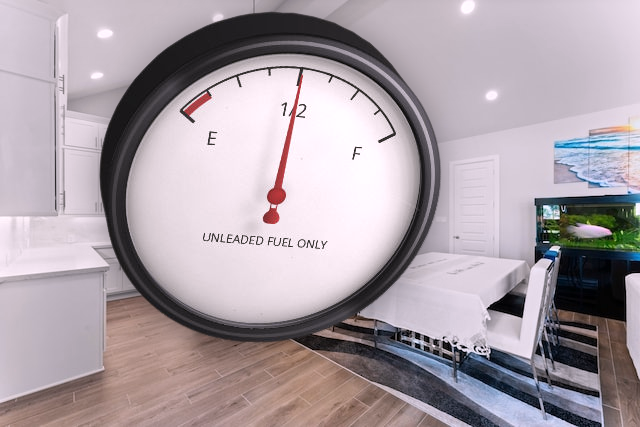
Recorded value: **0.5**
